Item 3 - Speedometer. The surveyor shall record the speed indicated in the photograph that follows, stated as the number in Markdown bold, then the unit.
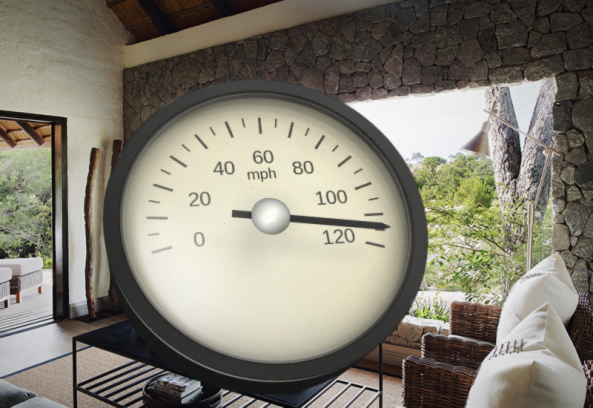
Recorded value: **115** mph
